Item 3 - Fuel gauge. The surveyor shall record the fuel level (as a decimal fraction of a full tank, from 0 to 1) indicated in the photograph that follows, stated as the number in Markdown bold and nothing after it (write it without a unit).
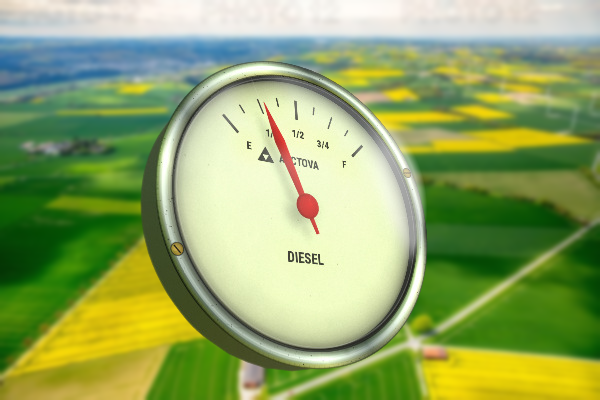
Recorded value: **0.25**
